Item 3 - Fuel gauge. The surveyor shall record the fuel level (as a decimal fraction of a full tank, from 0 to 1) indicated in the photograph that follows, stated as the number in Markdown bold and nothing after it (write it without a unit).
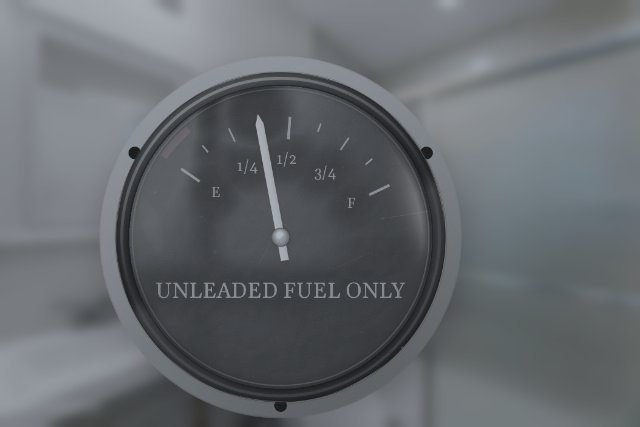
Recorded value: **0.375**
